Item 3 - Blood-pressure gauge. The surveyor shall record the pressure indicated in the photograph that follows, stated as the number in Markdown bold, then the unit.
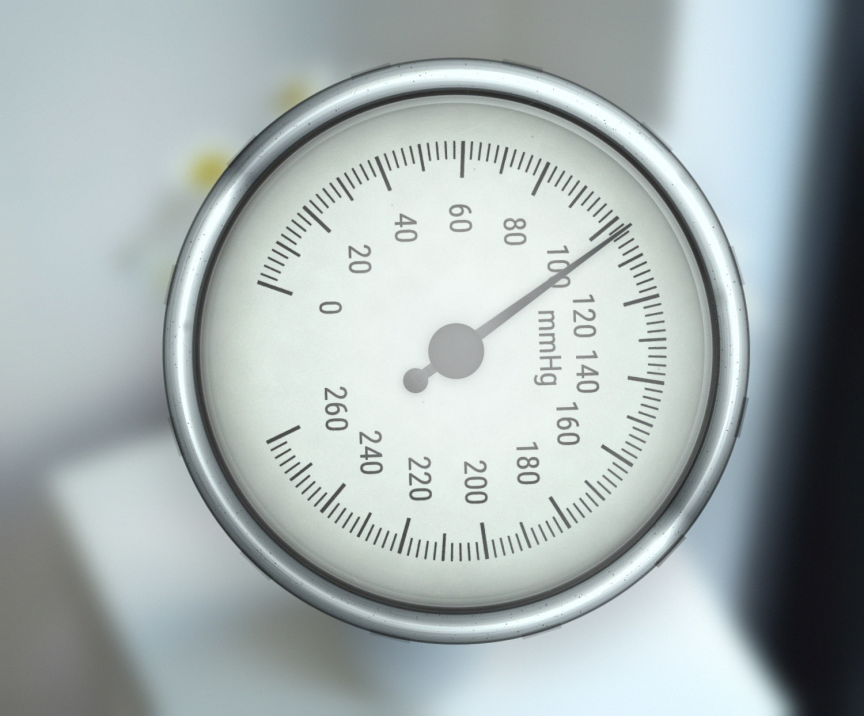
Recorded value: **103** mmHg
